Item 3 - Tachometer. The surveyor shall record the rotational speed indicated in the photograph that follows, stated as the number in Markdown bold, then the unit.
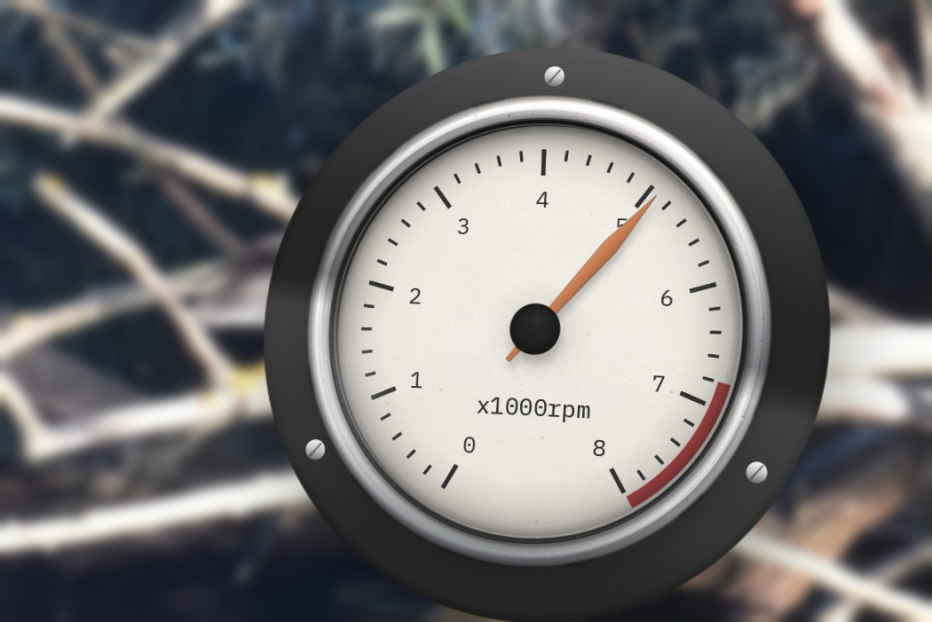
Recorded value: **5100** rpm
